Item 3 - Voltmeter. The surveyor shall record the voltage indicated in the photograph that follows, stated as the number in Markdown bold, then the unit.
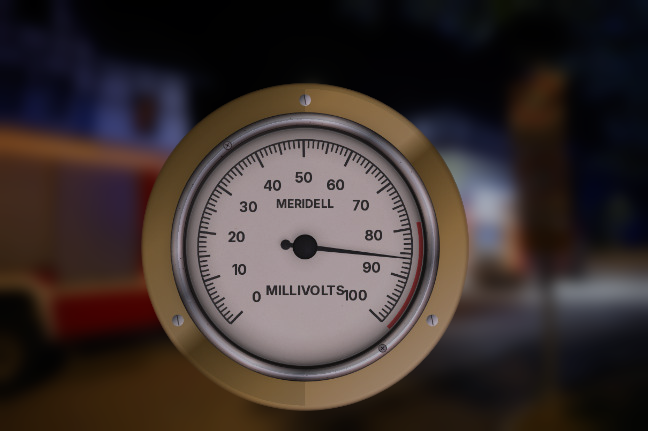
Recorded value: **86** mV
